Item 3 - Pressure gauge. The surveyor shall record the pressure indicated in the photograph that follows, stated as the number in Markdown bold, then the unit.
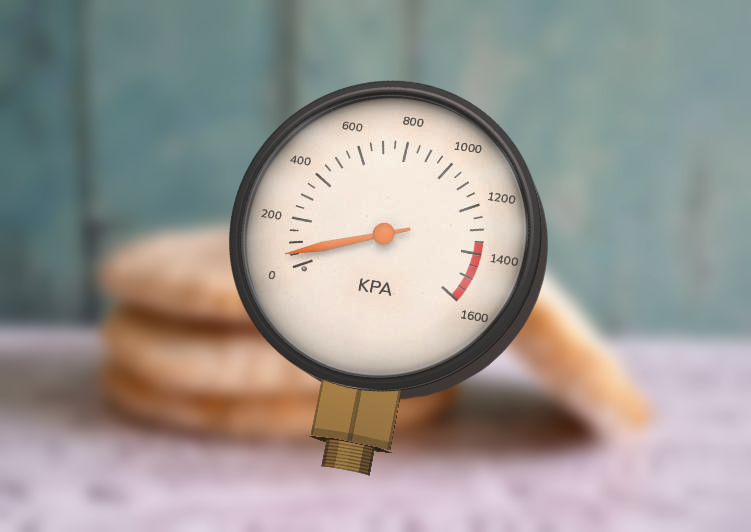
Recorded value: **50** kPa
